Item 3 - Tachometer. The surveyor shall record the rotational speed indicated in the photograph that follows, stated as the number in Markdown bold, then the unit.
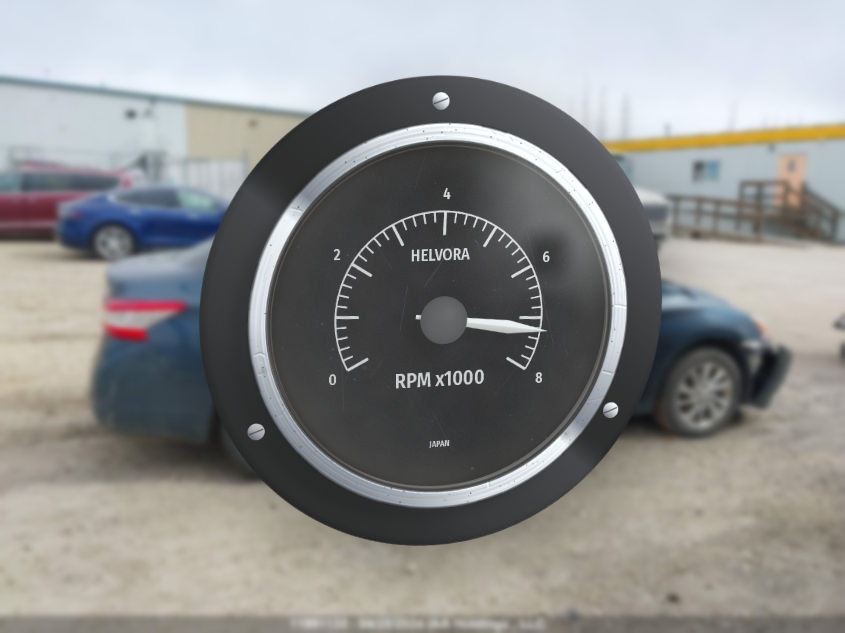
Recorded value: **7200** rpm
